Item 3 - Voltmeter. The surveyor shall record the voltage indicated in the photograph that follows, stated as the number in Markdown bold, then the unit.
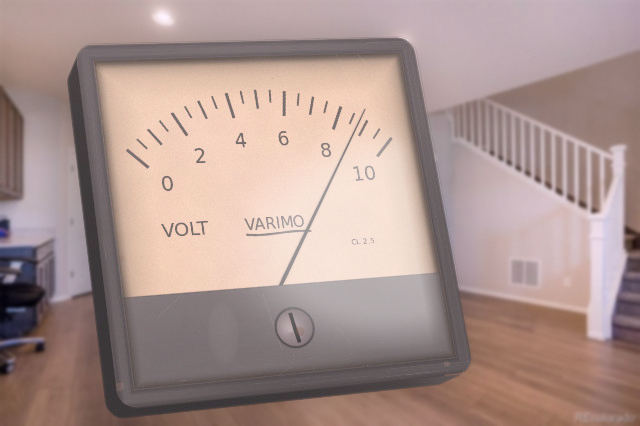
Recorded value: **8.75** V
